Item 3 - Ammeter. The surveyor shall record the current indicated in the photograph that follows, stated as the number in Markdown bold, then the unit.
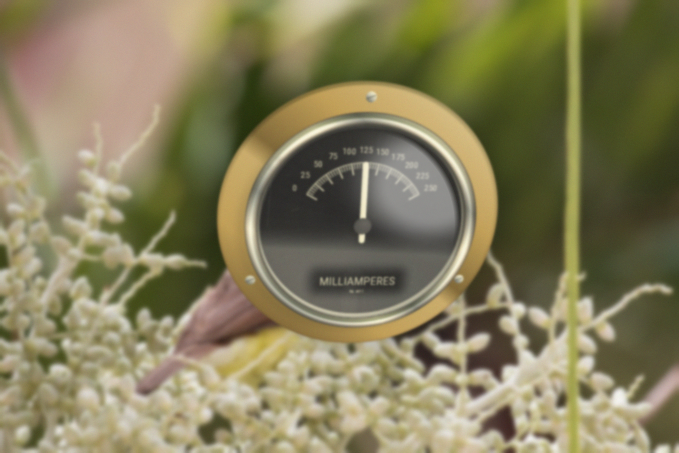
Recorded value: **125** mA
